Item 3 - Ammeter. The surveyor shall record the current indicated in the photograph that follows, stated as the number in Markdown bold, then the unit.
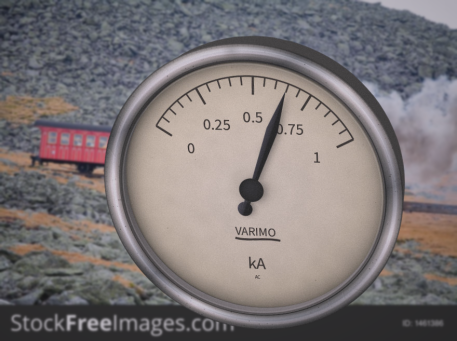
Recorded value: **0.65** kA
